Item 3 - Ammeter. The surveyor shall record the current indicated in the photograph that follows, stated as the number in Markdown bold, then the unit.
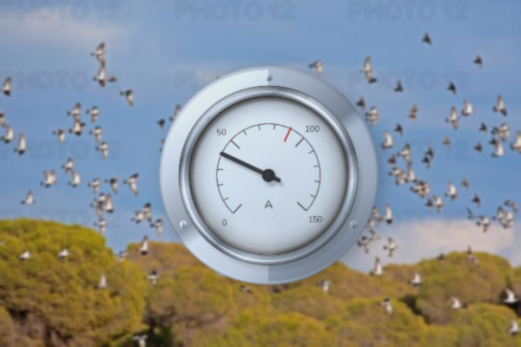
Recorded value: **40** A
